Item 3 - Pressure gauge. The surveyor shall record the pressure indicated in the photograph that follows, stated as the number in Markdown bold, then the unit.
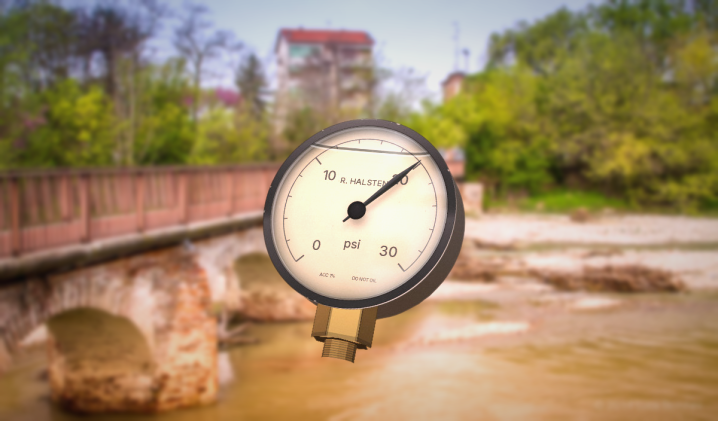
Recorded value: **20** psi
